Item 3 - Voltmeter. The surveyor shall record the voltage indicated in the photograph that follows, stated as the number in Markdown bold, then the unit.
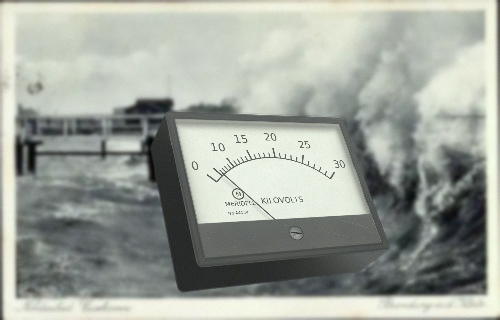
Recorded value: **5** kV
